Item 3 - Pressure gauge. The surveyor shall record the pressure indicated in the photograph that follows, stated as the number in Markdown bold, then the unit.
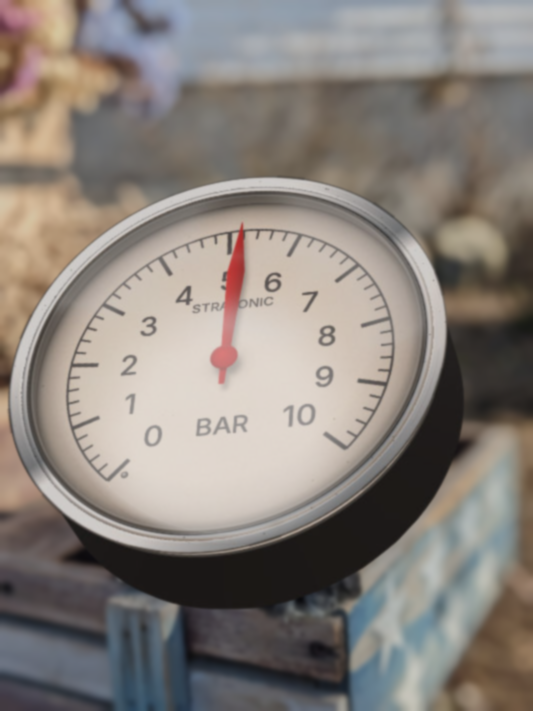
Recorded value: **5.2** bar
